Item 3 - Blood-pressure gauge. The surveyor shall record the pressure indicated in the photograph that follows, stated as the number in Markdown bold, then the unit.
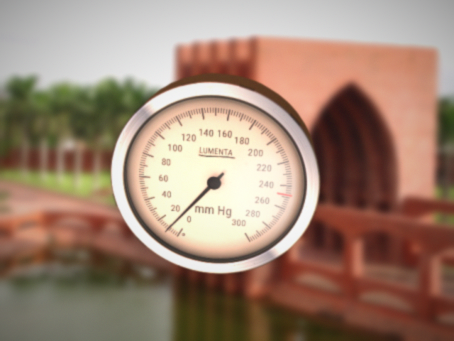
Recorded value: **10** mmHg
